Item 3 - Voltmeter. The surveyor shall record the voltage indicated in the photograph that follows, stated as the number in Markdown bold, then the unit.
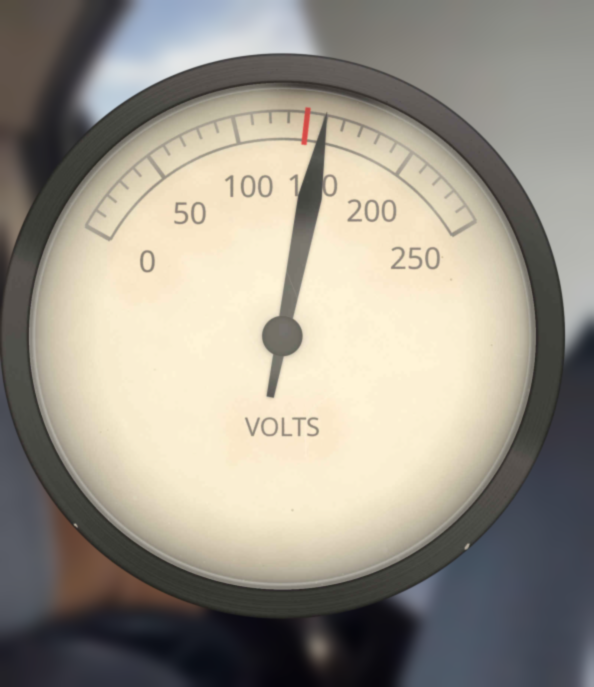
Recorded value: **150** V
